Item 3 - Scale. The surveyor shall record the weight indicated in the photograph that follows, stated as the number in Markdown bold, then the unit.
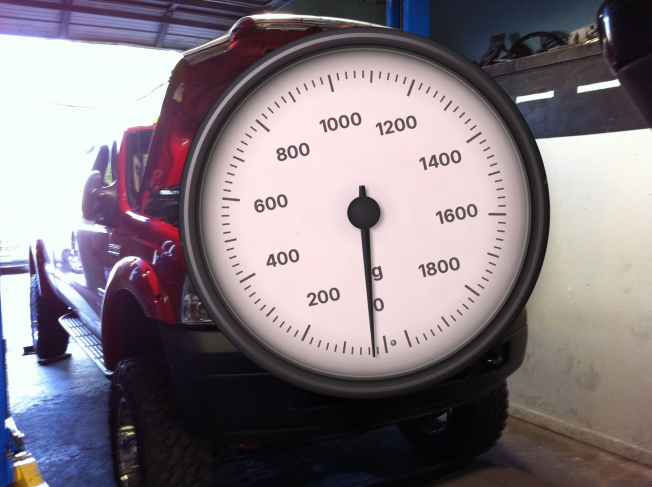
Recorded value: **30** g
